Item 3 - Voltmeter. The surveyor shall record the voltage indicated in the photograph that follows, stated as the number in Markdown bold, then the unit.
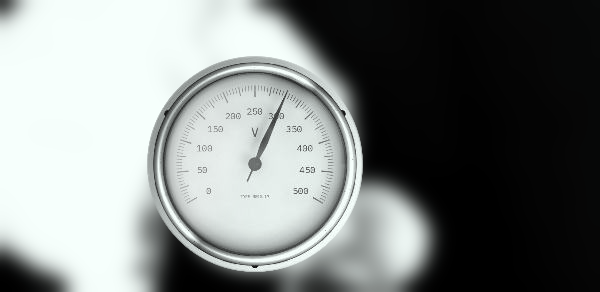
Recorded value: **300** V
